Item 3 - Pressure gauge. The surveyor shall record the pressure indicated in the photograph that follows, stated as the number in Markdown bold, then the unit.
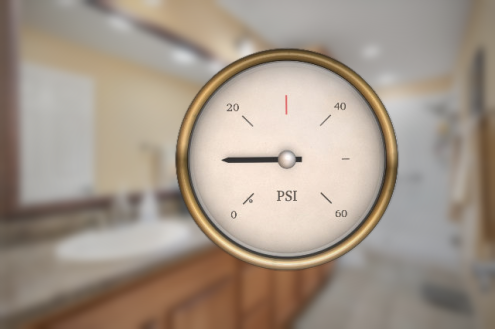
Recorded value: **10** psi
